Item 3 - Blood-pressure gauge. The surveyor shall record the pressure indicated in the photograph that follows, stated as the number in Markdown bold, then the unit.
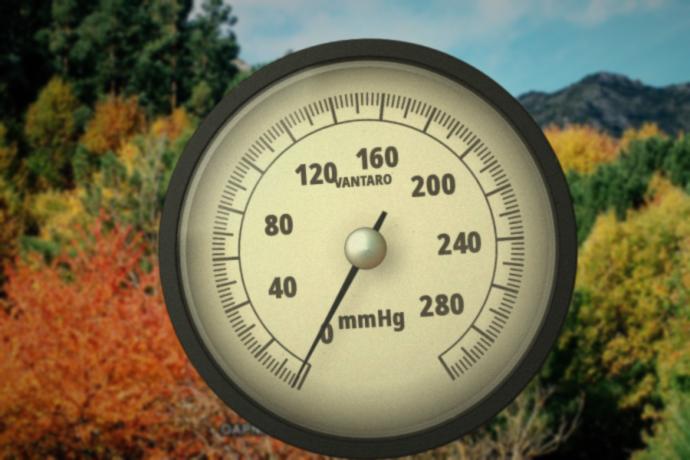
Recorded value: **2** mmHg
